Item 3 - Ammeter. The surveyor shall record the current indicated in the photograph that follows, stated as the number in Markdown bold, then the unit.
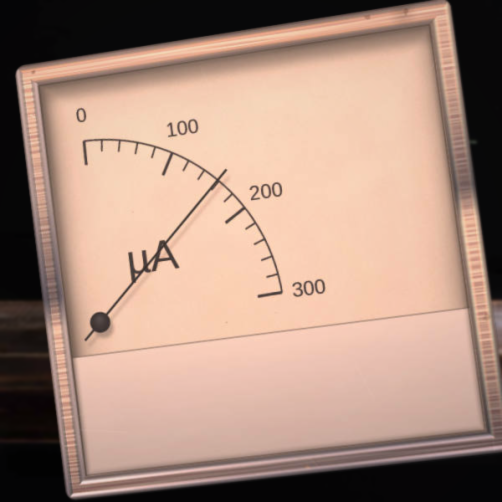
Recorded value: **160** µA
